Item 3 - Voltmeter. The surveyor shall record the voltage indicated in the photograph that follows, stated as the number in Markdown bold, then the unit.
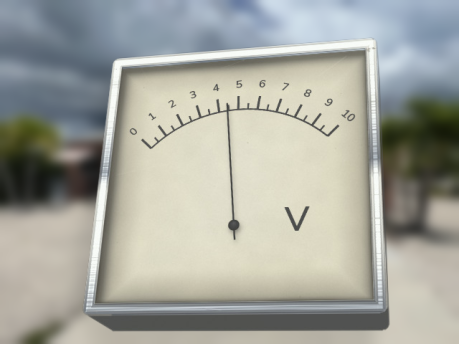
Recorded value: **4.5** V
